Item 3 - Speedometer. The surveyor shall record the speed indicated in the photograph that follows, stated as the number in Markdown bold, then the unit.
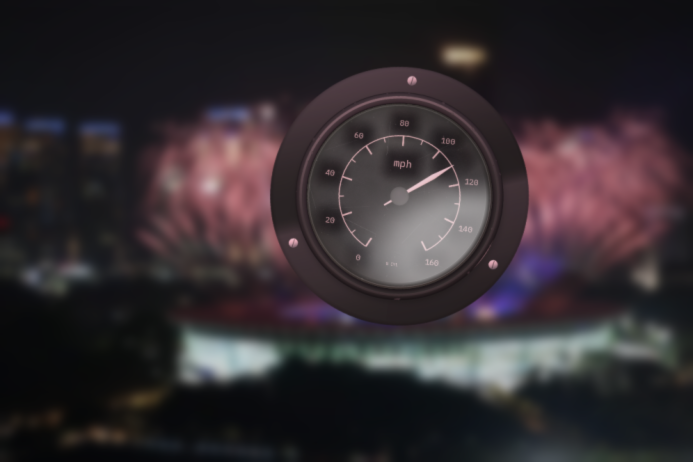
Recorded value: **110** mph
